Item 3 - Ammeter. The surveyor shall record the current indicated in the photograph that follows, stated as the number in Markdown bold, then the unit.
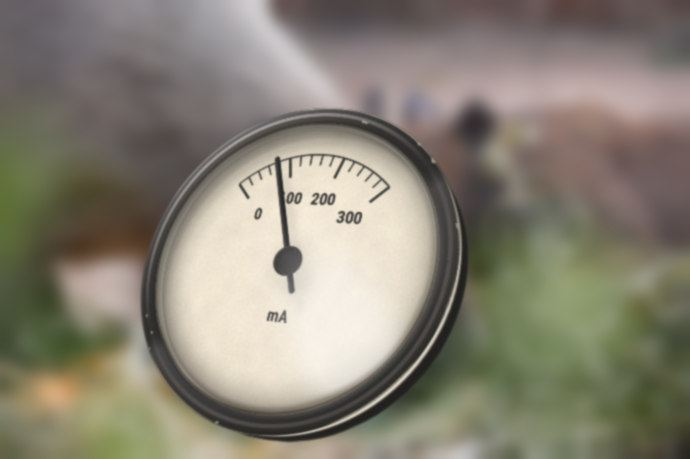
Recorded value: **80** mA
